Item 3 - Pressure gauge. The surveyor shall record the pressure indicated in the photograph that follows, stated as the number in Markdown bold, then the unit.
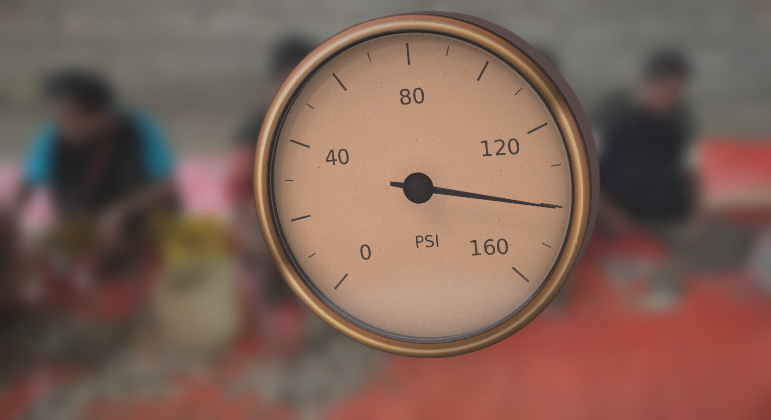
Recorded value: **140** psi
